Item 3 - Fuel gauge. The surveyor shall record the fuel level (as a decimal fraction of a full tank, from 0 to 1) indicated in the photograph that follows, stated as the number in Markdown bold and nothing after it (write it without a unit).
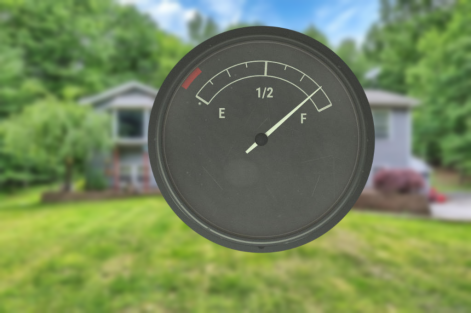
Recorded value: **0.875**
